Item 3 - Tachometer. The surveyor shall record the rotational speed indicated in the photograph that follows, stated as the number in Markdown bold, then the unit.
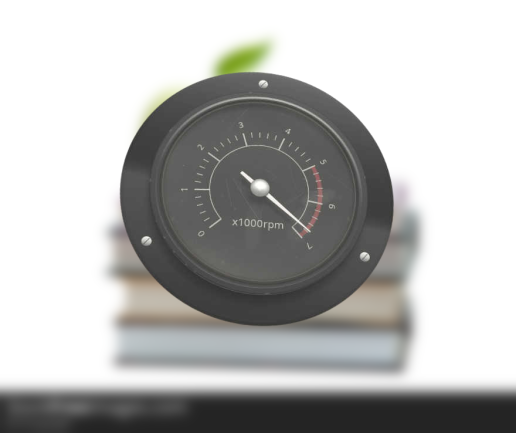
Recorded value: **6800** rpm
